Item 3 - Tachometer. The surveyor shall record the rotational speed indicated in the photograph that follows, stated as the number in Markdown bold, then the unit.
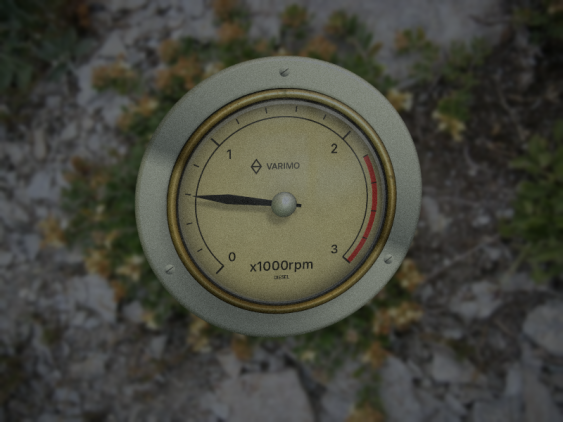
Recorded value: **600** rpm
